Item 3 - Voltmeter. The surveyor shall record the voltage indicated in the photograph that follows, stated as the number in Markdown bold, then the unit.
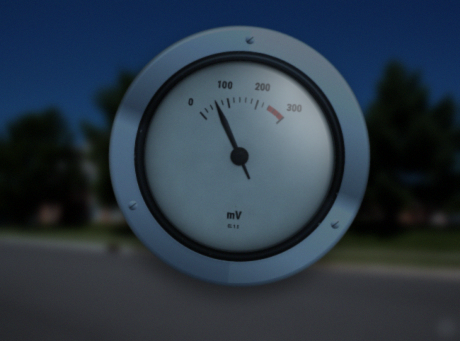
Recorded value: **60** mV
